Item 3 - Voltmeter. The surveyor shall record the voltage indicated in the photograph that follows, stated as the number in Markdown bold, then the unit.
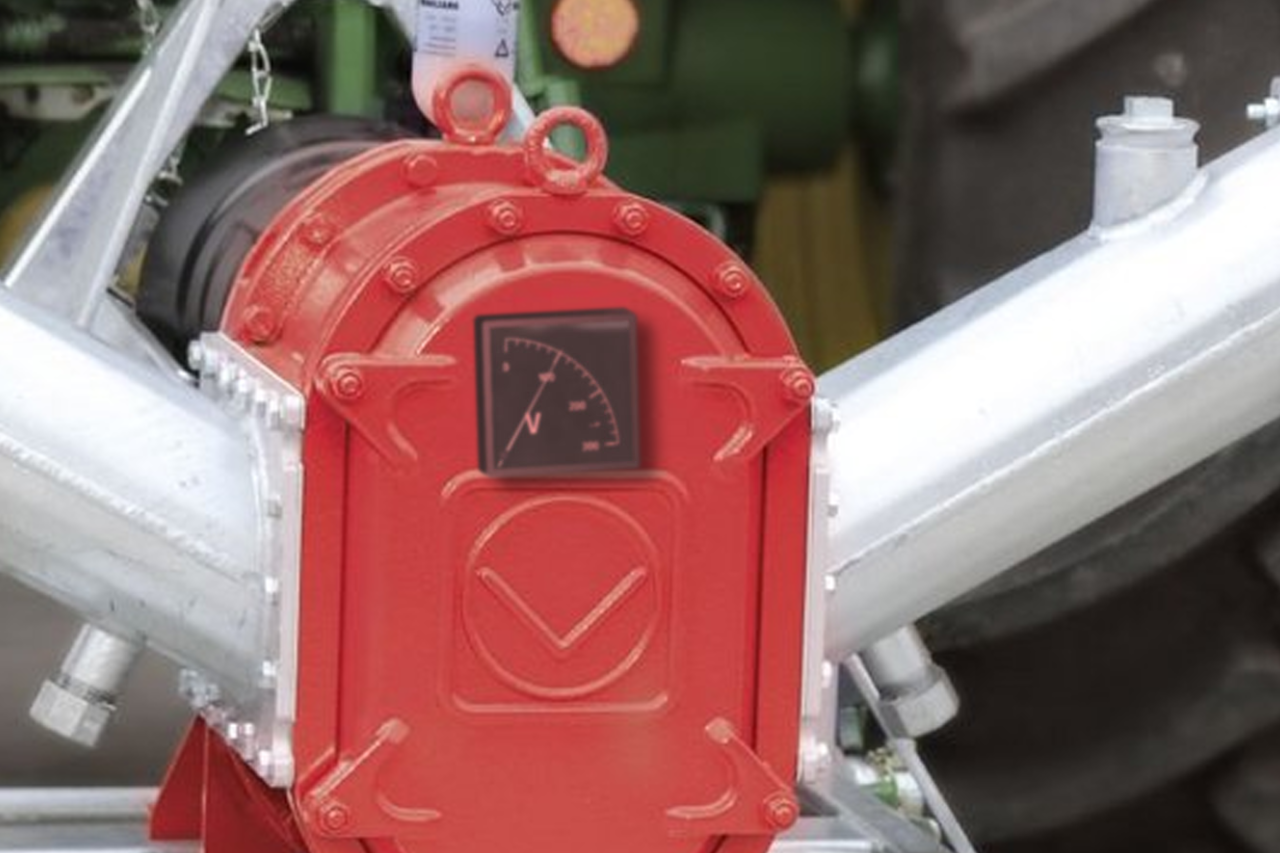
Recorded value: **100** V
